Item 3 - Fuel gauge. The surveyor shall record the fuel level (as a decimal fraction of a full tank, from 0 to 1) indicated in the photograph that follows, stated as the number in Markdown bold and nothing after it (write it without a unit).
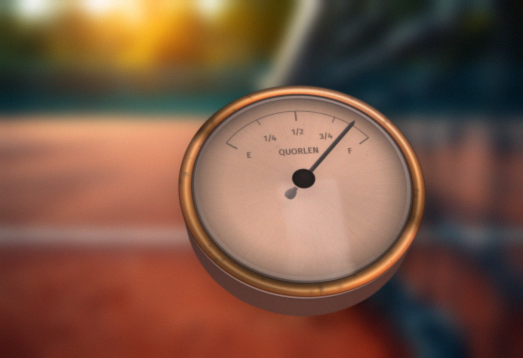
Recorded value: **0.875**
